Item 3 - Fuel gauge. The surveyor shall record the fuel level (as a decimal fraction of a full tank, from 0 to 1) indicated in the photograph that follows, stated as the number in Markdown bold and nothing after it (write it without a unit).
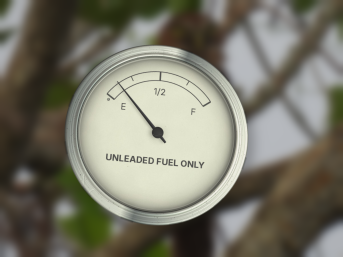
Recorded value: **0.125**
